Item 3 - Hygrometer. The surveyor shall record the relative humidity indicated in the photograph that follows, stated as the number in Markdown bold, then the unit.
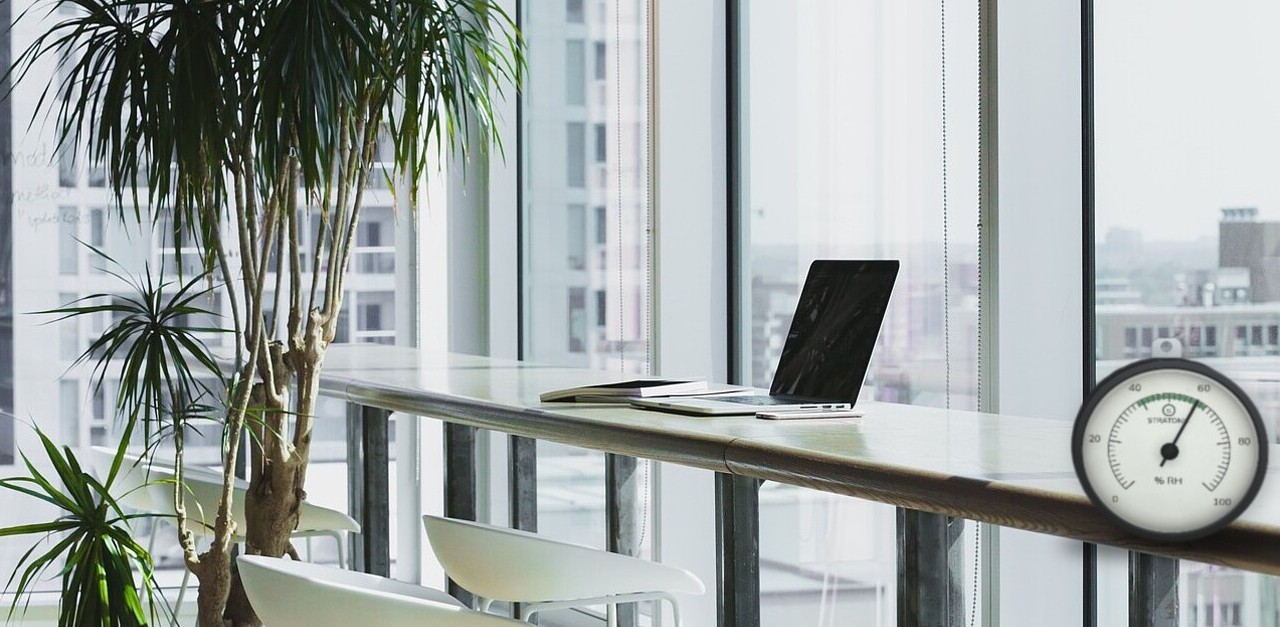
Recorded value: **60** %
